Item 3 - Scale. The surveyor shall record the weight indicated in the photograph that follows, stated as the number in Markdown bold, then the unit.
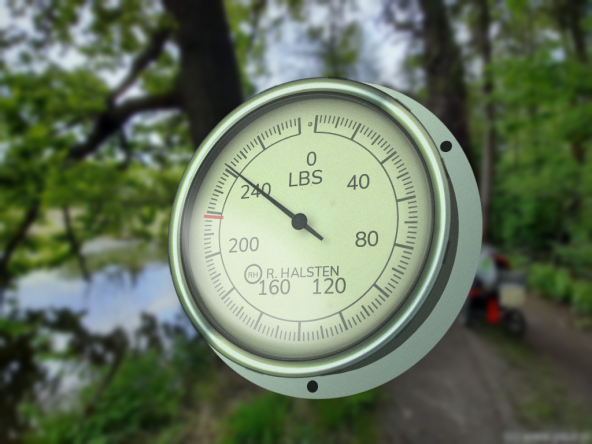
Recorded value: **242** lb
